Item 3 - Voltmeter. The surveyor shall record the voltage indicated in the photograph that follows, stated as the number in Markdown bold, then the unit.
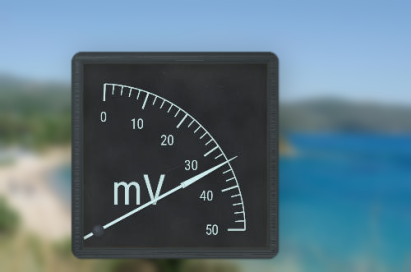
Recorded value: **34** mV
